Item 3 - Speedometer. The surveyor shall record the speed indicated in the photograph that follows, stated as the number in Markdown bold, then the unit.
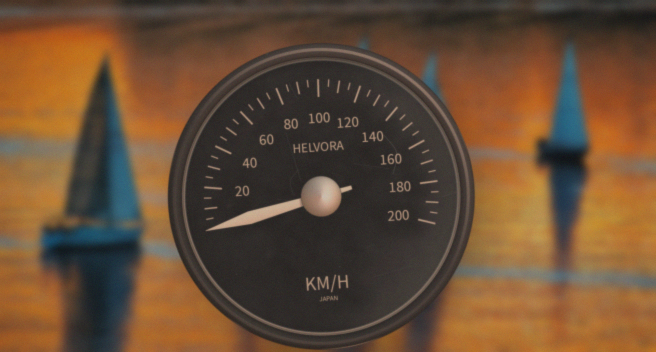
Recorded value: **0** km/h
